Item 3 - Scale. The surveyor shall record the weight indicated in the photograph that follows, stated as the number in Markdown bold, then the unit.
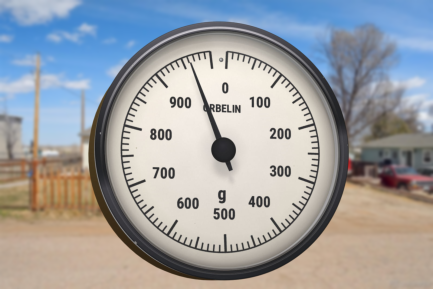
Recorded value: **960** g
